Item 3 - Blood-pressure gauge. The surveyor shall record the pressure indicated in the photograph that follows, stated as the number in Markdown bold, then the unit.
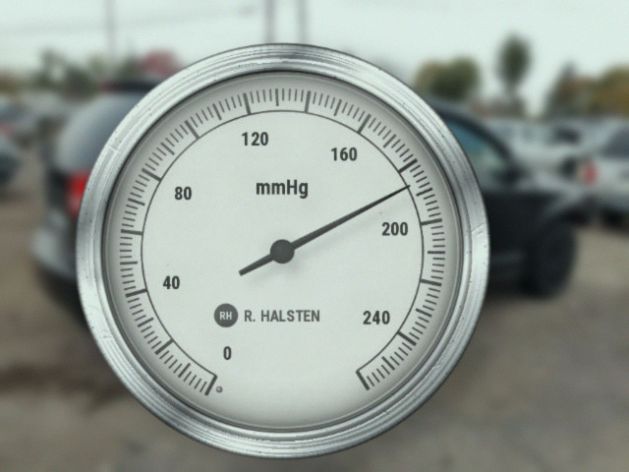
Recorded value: **186** mmHg
